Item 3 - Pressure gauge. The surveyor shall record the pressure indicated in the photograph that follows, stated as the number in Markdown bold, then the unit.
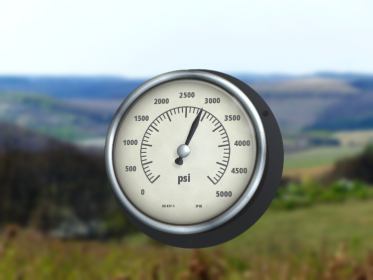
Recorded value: **2900** psi
